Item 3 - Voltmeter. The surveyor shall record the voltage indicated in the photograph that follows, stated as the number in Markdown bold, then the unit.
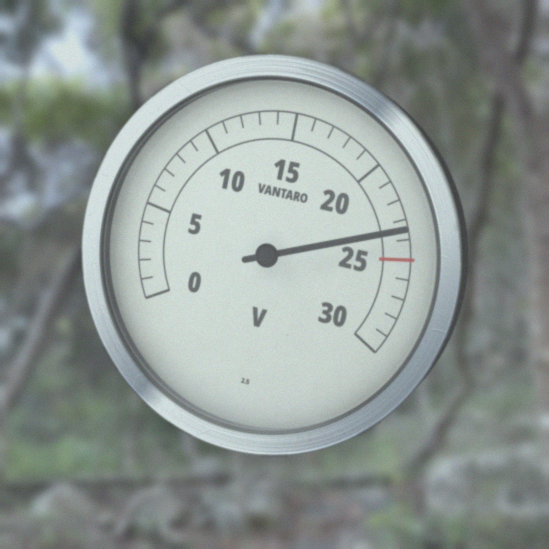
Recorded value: **23.5** V
